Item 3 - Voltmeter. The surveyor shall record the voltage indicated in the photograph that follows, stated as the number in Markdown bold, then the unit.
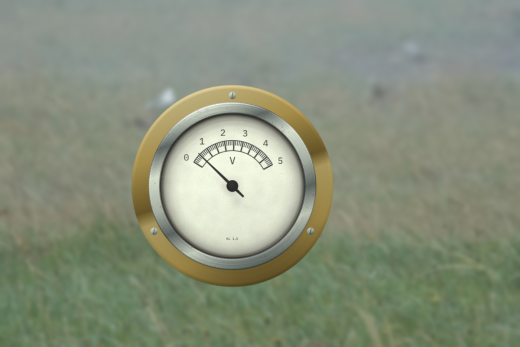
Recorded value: **0.5** V
